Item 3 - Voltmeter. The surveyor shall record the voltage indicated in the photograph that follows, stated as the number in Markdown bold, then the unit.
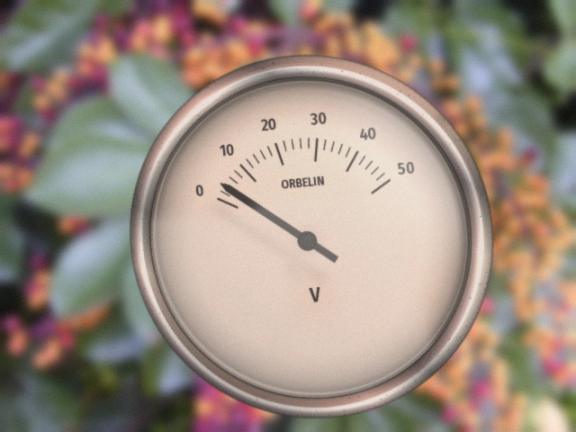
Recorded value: **4** V
